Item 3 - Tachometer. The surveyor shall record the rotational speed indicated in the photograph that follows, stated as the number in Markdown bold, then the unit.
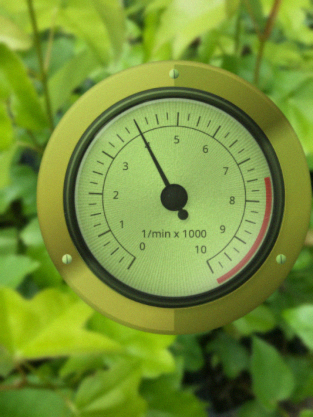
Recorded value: **4000** rpm
